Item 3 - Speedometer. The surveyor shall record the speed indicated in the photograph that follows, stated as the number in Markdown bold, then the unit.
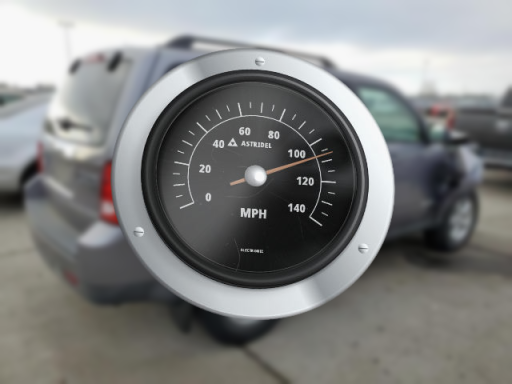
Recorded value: **107.5** mph
